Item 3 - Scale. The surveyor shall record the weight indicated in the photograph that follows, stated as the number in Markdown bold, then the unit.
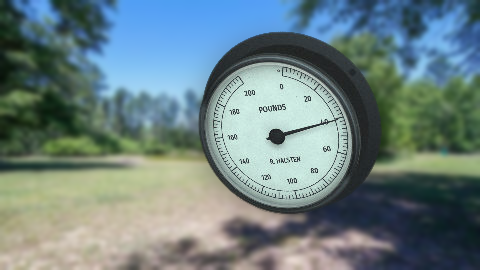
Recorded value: **40** lb
